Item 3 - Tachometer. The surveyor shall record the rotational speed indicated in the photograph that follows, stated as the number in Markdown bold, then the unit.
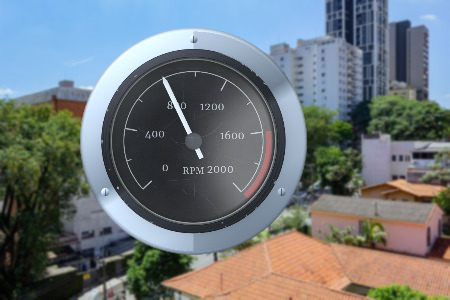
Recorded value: **800** rpm
